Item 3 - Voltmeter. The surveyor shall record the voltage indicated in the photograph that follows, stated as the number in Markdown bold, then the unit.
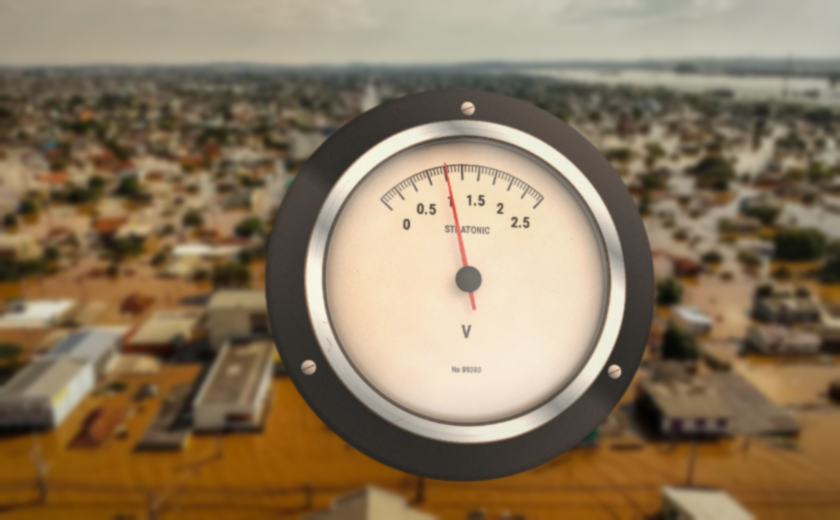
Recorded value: **1** V
